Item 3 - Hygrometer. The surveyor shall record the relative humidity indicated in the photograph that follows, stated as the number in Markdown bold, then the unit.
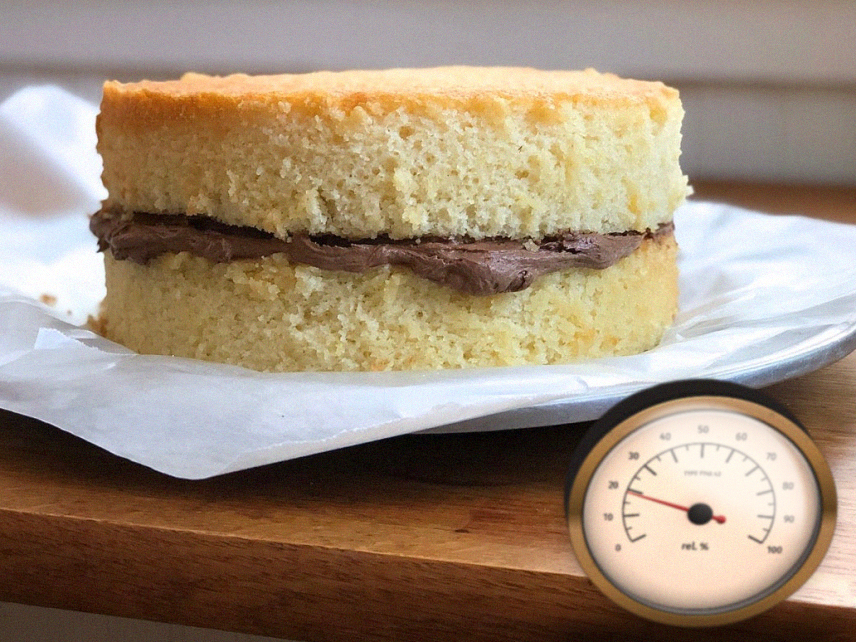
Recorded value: **20** %
